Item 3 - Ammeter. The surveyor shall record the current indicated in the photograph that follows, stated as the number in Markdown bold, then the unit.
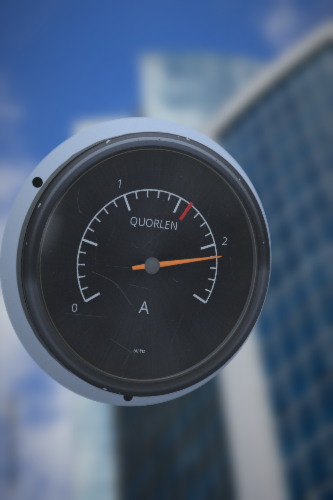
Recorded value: **2.1** A
